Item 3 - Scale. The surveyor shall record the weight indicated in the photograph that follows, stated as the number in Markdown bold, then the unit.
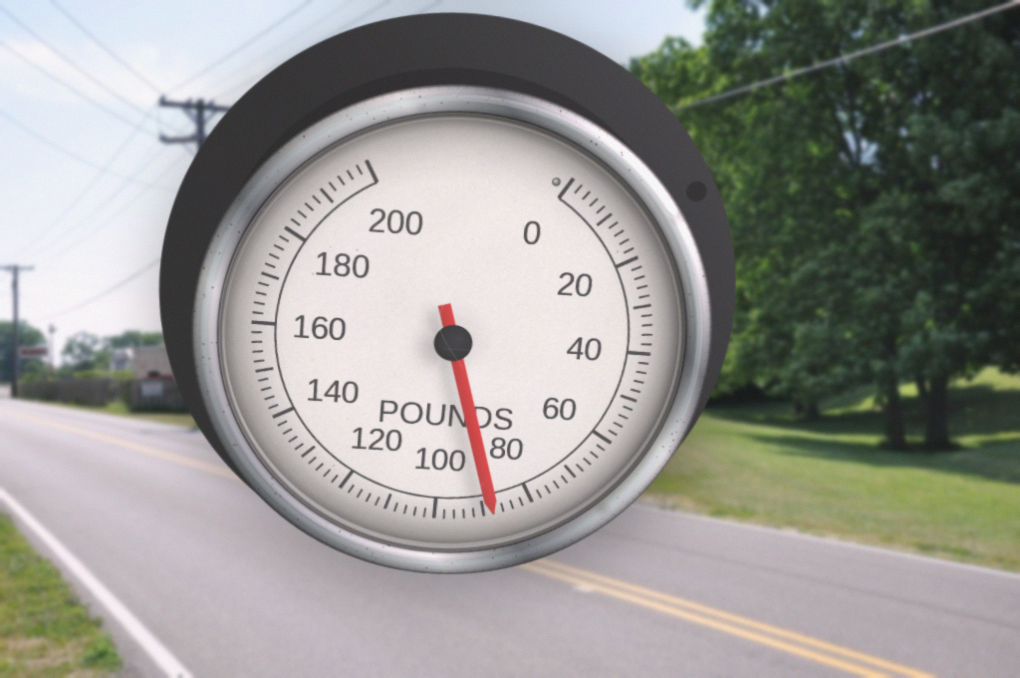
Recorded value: **88** lb
